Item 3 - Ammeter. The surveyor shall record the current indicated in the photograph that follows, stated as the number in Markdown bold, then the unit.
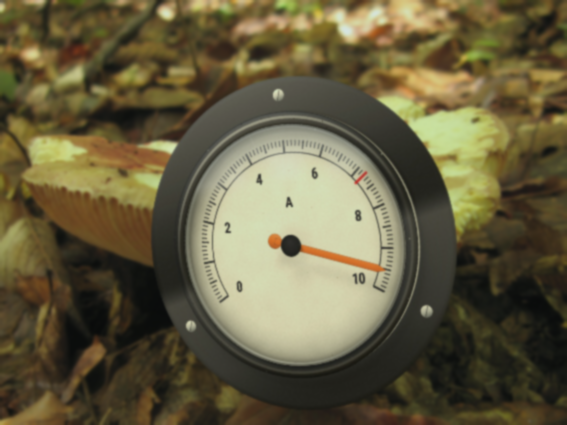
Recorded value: **9.5** A
